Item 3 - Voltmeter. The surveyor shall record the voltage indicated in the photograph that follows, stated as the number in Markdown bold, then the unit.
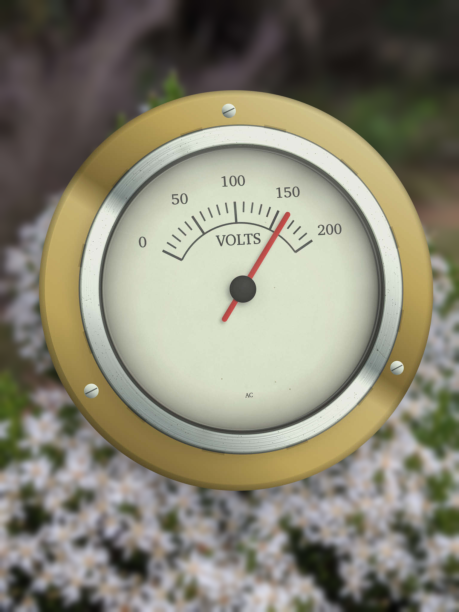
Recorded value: **160** V
